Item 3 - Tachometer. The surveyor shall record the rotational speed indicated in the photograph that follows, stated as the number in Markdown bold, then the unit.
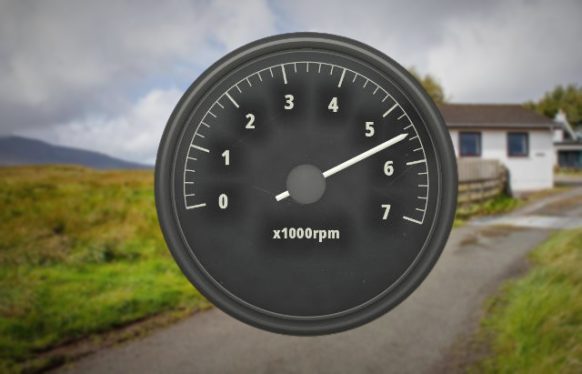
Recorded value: **5500** rpm
